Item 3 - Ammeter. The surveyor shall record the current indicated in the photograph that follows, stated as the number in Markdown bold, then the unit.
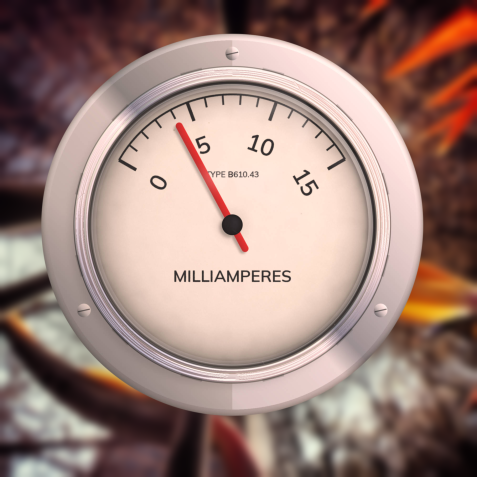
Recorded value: **4** mA
